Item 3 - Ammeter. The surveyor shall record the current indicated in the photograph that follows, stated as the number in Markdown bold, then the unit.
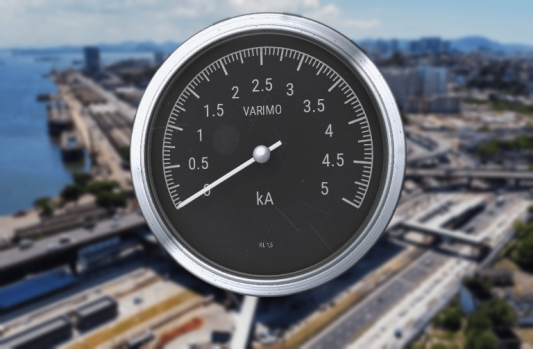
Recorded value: **0** kA
